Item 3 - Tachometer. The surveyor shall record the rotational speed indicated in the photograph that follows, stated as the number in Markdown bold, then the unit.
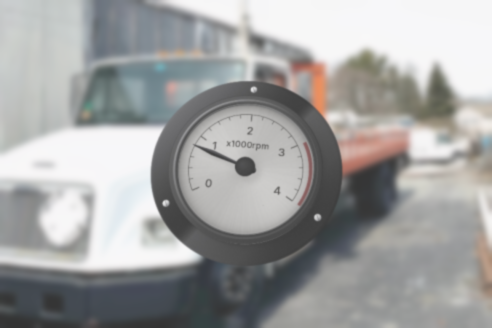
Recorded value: **800** rpm
